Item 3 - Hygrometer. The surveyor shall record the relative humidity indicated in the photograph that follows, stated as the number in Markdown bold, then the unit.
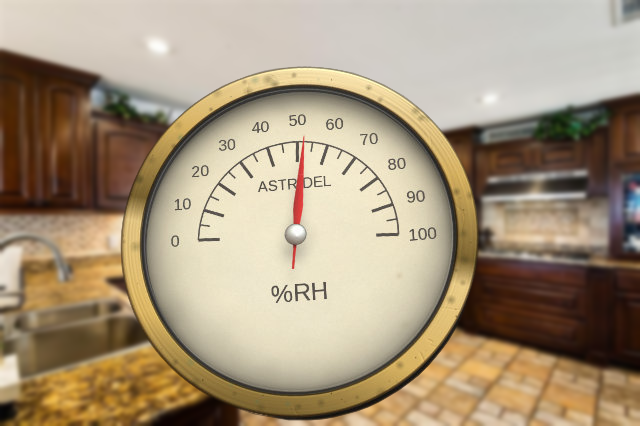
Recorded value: **52.5** %
